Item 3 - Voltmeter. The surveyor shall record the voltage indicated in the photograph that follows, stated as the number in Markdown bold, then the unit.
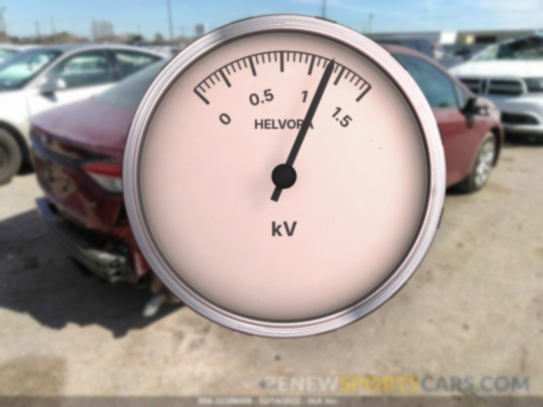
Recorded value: **1.15** kV
